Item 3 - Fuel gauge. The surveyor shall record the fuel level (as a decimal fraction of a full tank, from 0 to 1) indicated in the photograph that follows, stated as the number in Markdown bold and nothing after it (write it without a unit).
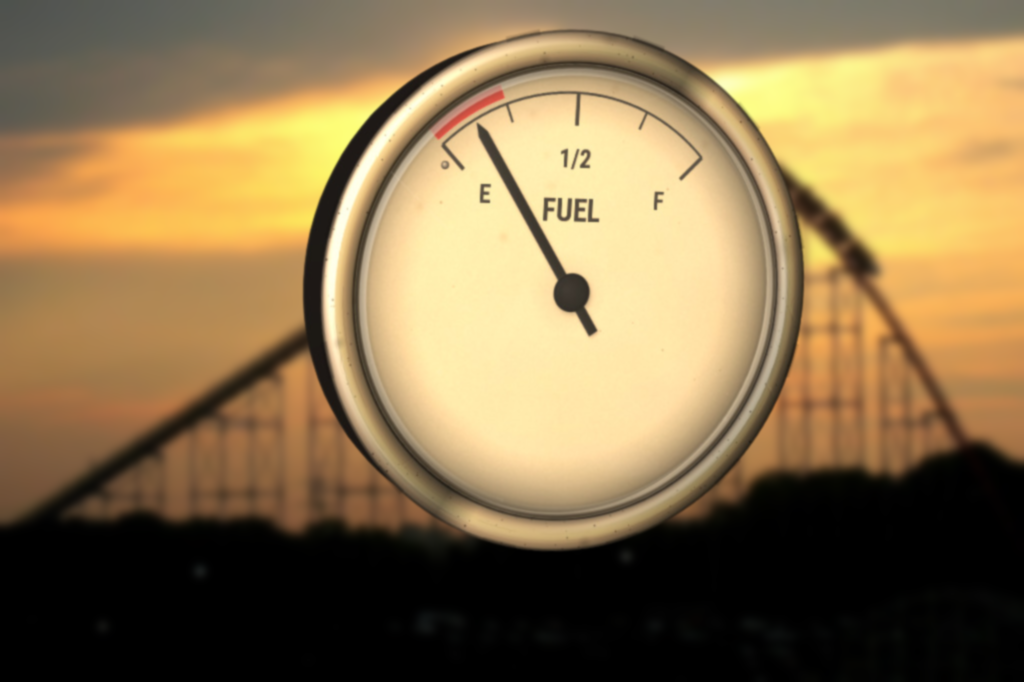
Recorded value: **0.125**
